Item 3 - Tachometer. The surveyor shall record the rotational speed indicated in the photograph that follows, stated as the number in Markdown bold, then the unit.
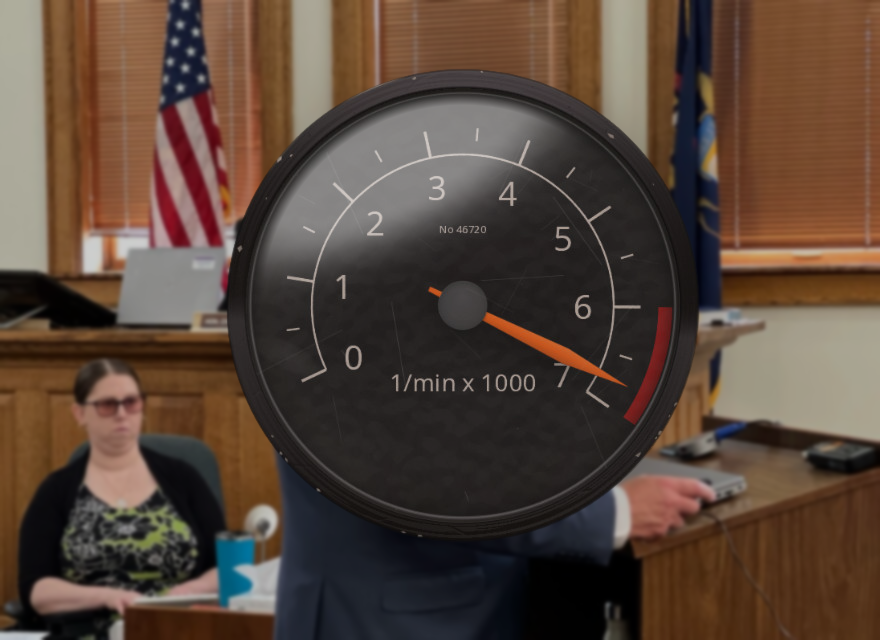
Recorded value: **6750** rpm
